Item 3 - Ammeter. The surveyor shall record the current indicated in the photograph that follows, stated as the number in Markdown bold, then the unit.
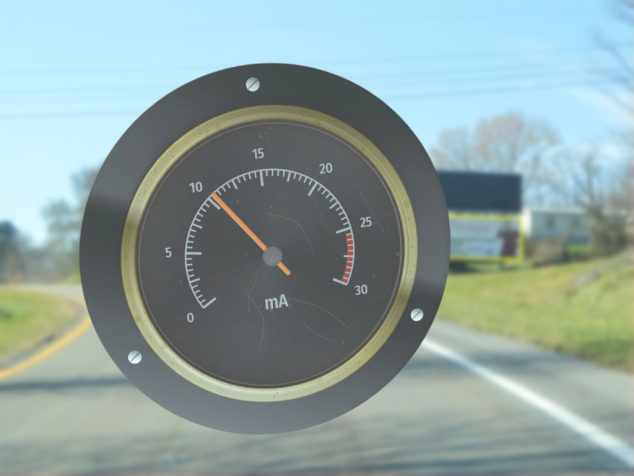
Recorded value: **10.5** mA
